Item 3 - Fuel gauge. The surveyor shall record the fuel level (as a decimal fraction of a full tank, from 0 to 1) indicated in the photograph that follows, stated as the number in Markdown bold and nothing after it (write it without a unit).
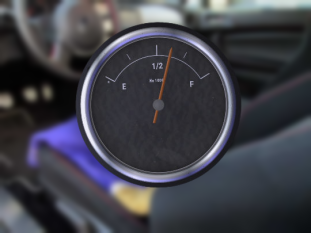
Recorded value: **0.625**
